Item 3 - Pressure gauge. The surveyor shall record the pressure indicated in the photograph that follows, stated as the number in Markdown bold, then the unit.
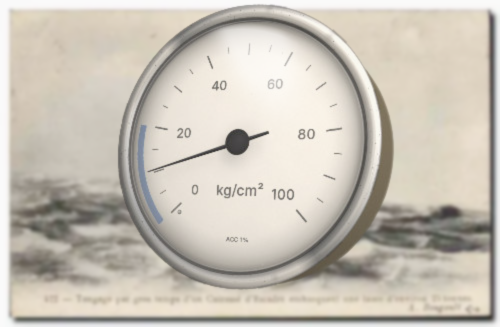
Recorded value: **10** kg/cm²
